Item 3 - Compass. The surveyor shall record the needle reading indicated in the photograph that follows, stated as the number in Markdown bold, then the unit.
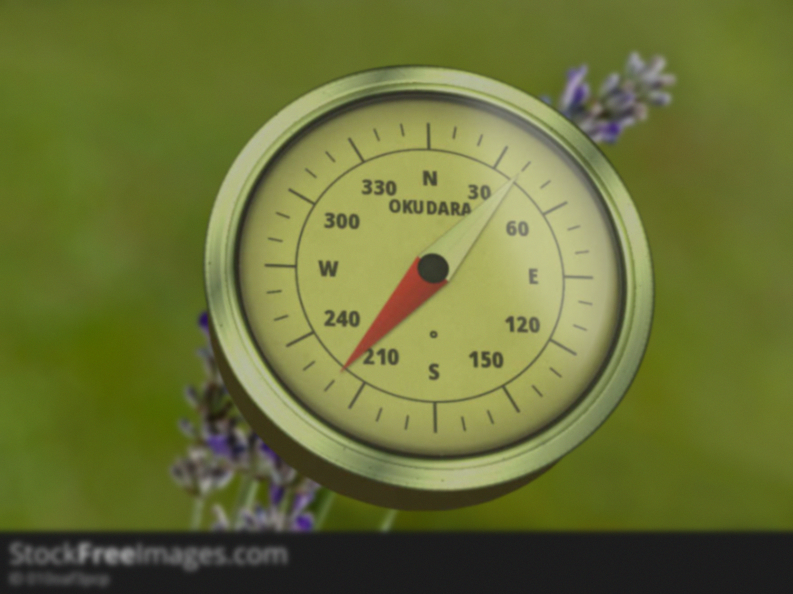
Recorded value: **220** °
